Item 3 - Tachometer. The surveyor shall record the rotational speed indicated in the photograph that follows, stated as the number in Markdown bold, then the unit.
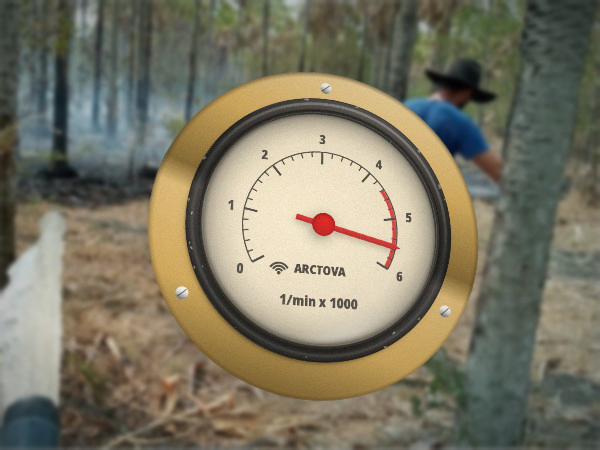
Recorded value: **5600** rpm
